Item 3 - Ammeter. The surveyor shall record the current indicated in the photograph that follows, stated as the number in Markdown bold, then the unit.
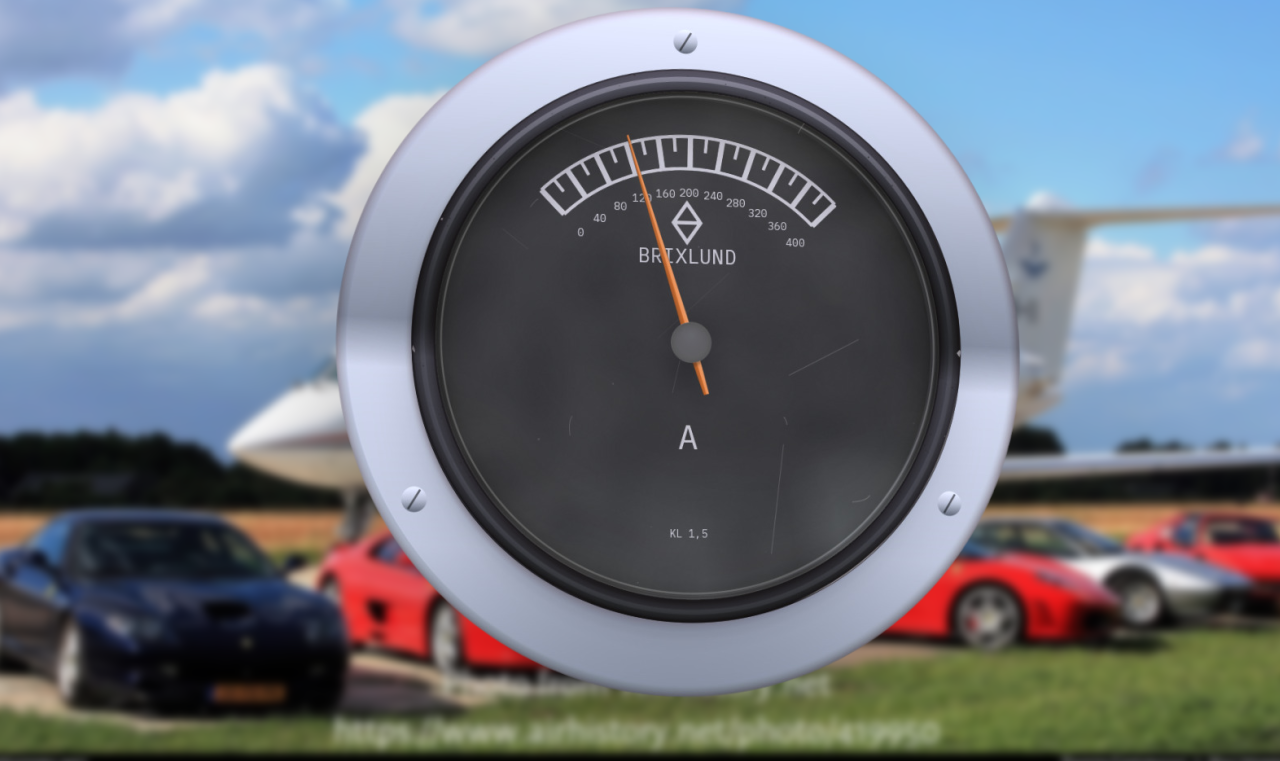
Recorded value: **120** A
